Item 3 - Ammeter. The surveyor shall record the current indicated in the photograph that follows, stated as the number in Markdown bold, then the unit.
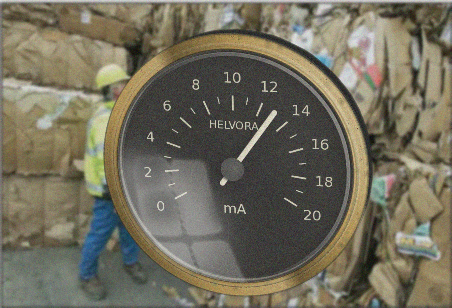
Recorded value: **13** mA
